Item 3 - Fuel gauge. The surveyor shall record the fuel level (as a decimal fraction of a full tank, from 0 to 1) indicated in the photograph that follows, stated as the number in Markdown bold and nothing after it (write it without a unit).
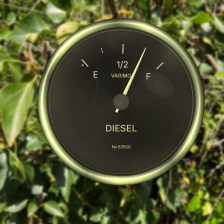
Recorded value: **0.75**
